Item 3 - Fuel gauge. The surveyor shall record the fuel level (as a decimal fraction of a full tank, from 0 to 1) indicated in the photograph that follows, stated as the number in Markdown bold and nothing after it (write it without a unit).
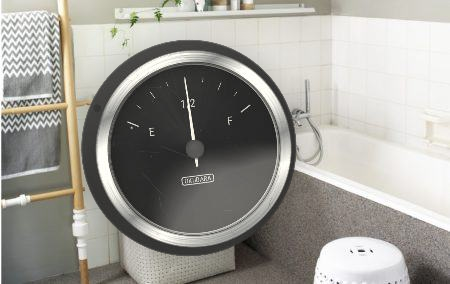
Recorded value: **0.5**
